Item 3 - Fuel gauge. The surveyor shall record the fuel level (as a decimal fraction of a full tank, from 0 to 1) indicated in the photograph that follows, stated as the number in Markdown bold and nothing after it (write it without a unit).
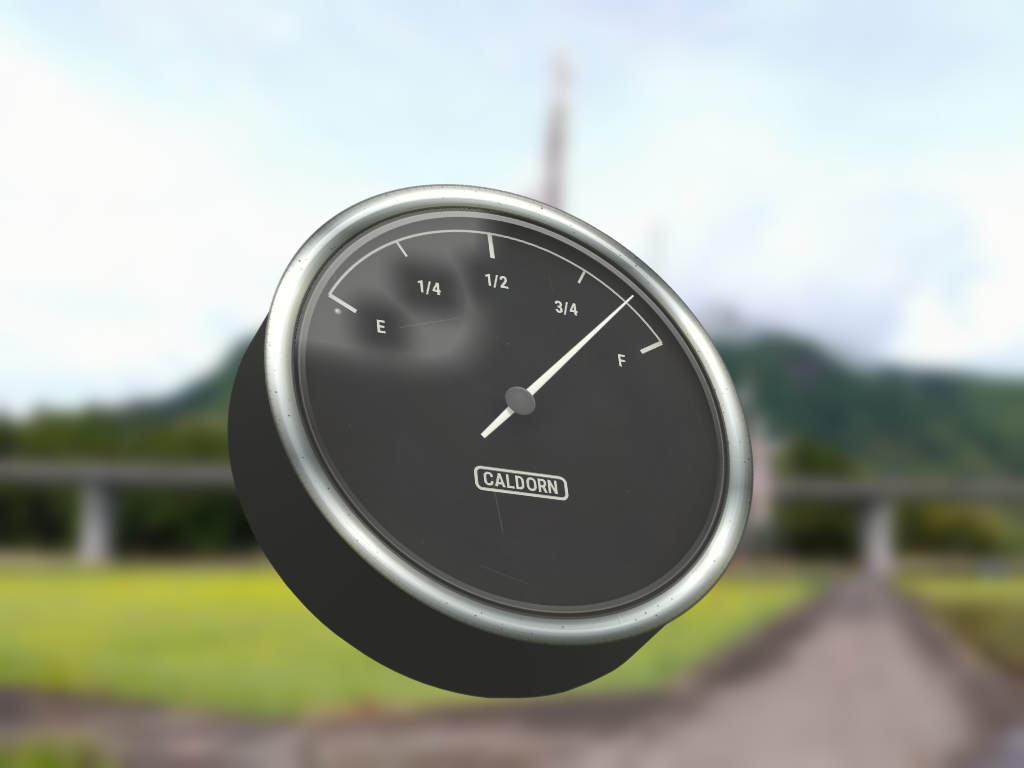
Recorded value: **0.875**
